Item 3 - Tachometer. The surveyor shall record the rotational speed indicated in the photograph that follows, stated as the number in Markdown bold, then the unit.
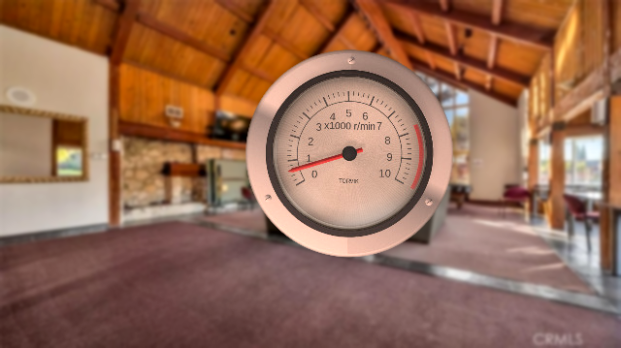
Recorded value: **600** rpm
